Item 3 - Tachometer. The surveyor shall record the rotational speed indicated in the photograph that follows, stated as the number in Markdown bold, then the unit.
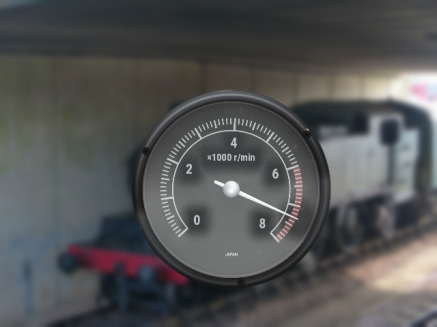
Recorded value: **7300** rpm
